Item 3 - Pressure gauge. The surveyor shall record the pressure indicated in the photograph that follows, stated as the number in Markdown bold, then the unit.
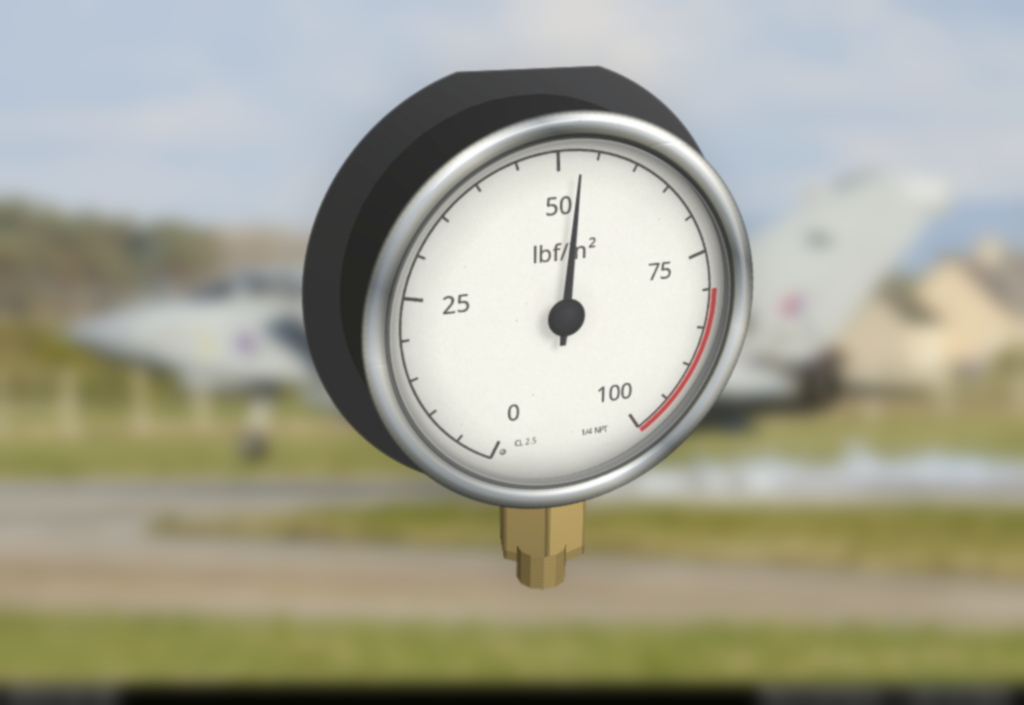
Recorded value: **52.5** psi
